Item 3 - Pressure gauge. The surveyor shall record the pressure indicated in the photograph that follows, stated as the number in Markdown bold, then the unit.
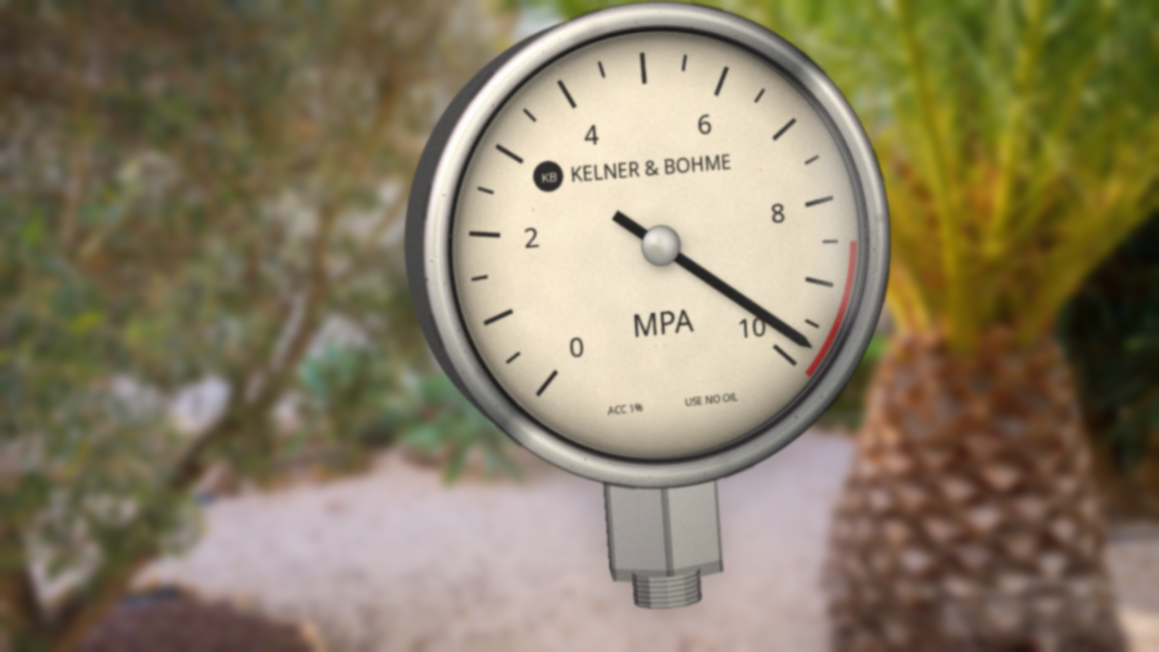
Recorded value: **9.75** MPa
